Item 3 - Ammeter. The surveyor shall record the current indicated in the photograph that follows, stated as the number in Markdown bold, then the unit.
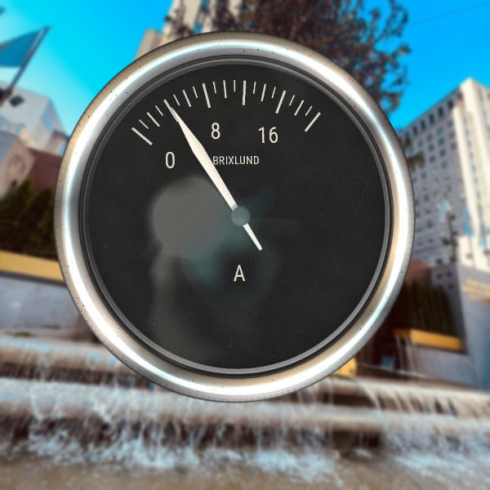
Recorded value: **4** A
